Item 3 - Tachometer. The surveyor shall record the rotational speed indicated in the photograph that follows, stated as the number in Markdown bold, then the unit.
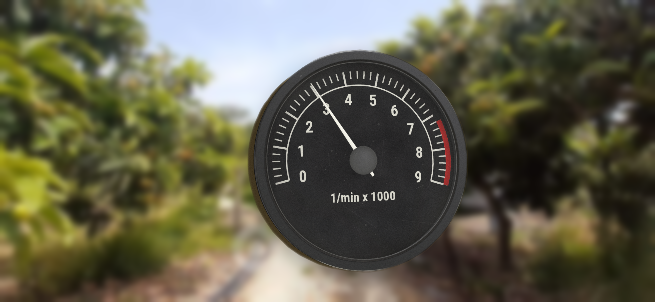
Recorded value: **3000** rpm
